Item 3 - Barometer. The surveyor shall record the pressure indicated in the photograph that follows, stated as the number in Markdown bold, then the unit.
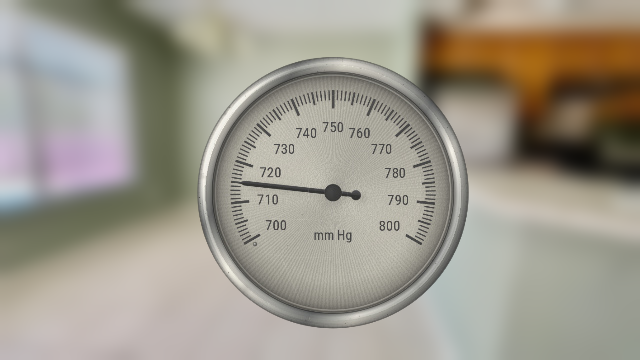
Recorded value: **715** mmHg
